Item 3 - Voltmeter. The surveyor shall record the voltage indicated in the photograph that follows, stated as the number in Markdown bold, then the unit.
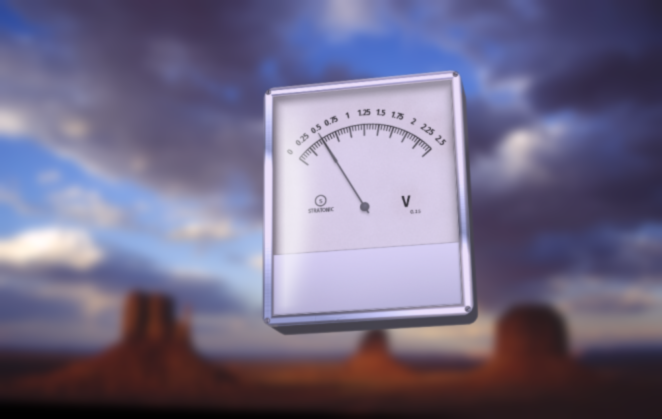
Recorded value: **0.5** V
